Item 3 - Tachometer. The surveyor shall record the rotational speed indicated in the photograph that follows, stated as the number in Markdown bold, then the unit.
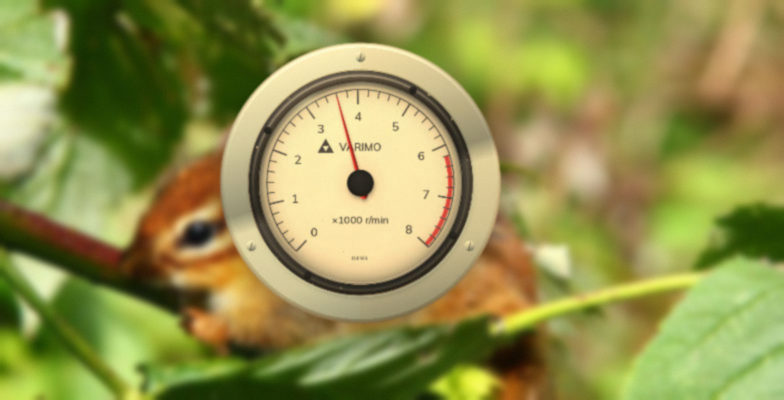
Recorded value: **3600** rpm
